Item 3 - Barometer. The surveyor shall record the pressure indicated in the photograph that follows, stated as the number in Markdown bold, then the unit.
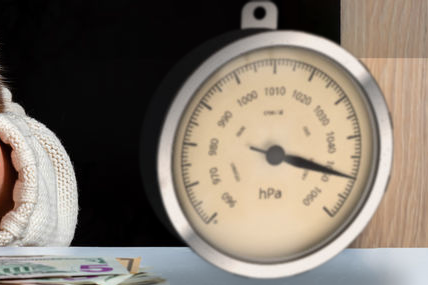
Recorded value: **1050** hPa
